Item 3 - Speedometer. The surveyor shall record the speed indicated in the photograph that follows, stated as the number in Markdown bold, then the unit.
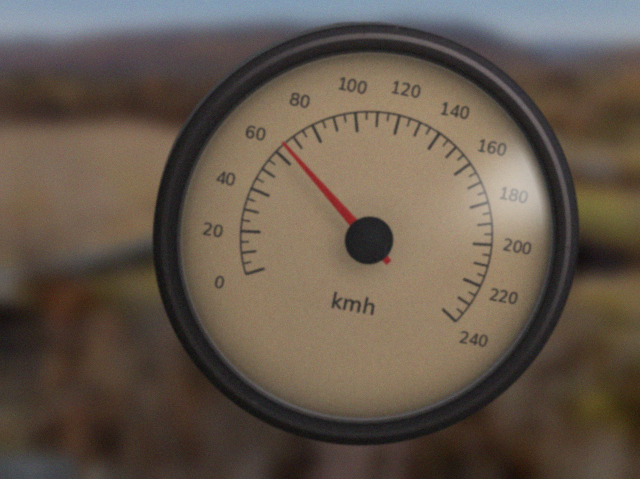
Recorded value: **65** km/h
